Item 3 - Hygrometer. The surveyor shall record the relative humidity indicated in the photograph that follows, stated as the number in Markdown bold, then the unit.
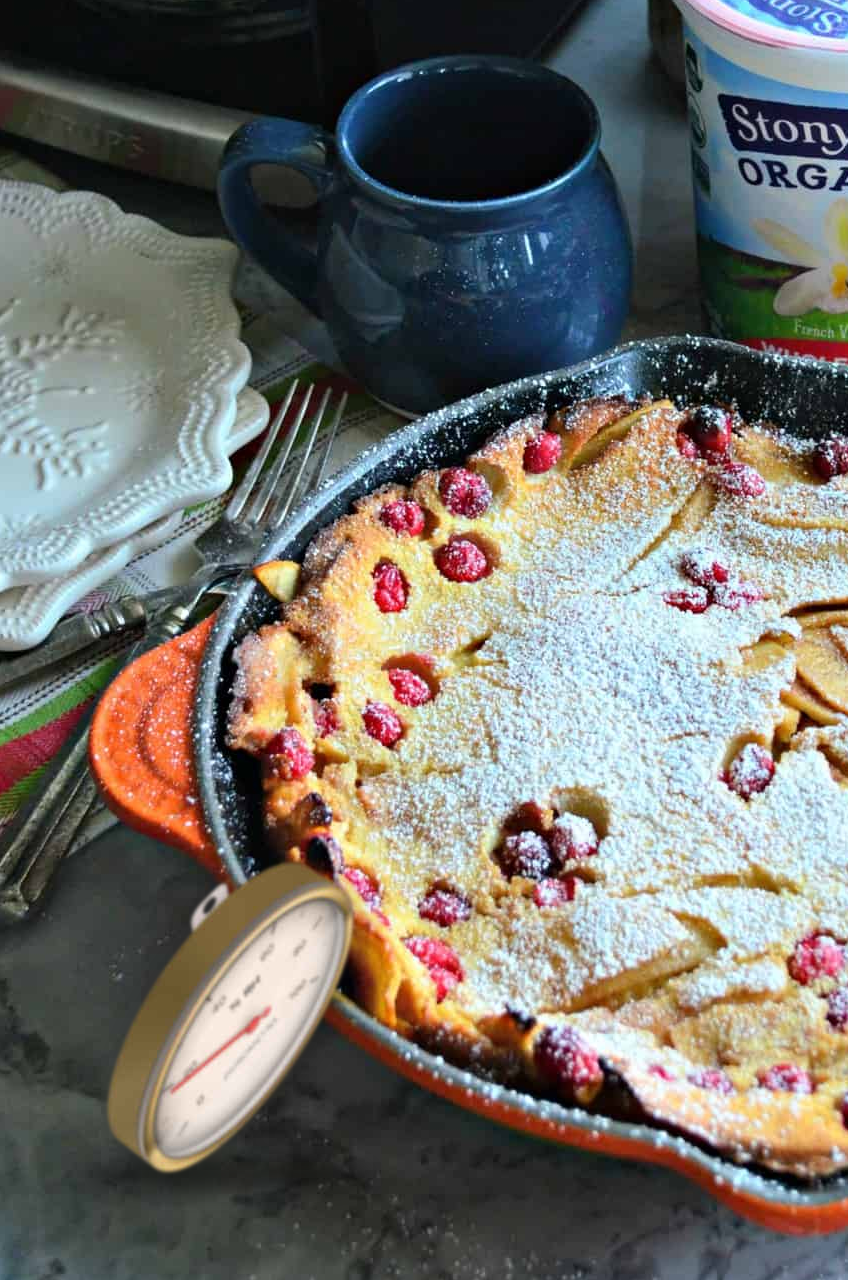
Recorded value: **20** %
